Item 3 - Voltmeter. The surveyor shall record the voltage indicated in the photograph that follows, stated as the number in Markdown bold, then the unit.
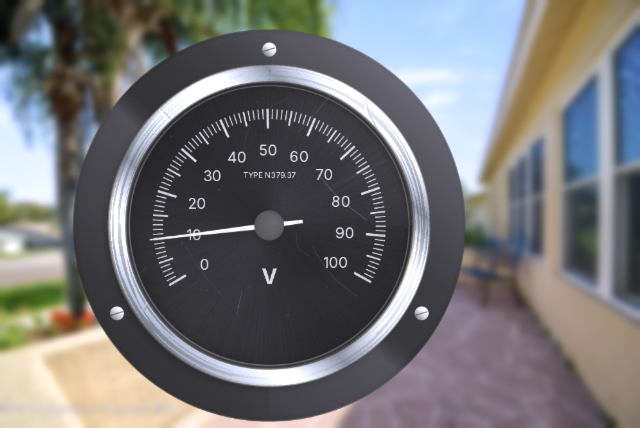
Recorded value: **10** V
